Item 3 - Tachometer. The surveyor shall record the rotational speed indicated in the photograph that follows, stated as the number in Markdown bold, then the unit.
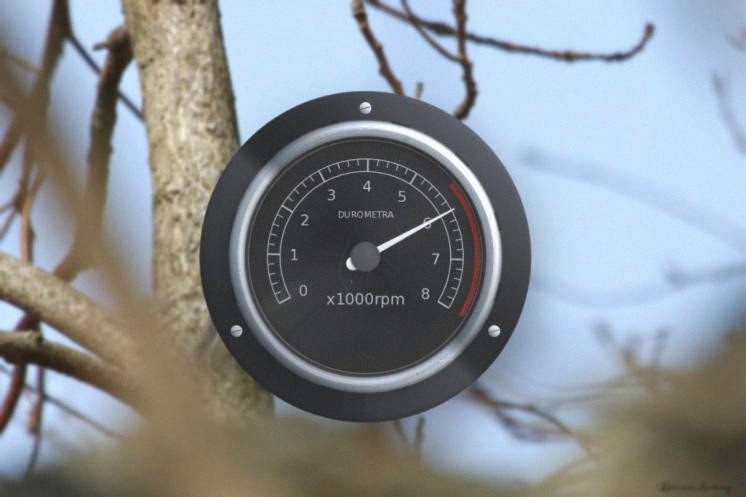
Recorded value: **6000** rpm
